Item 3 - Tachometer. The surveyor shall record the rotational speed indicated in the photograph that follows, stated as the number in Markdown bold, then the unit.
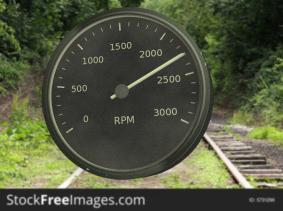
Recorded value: **2300** rpm
